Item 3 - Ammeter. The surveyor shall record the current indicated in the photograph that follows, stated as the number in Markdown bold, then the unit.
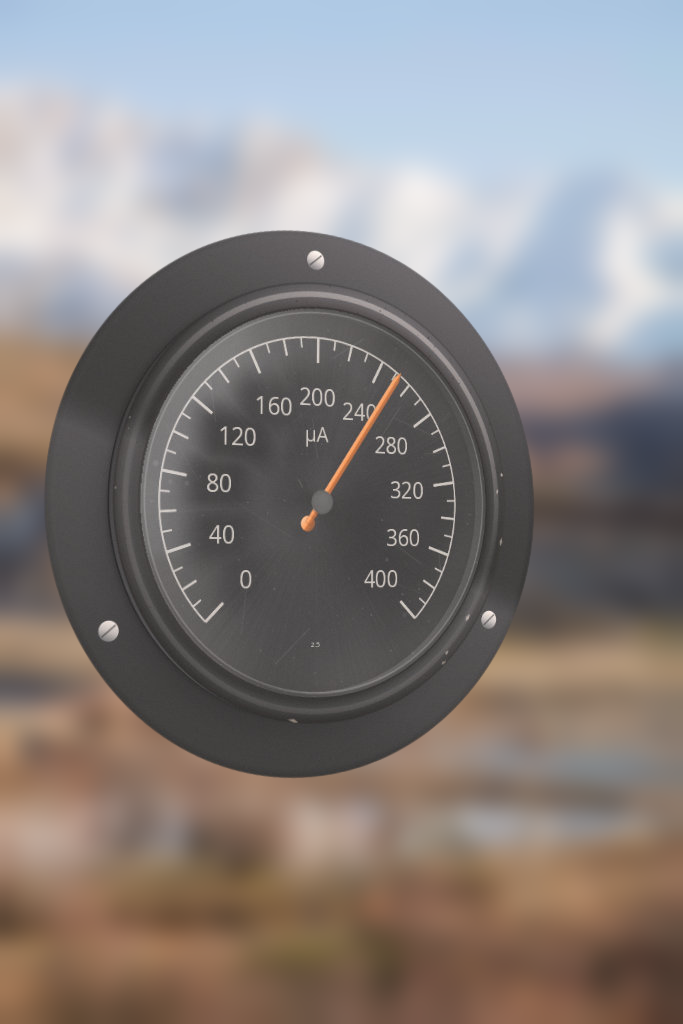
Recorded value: **250** µA
